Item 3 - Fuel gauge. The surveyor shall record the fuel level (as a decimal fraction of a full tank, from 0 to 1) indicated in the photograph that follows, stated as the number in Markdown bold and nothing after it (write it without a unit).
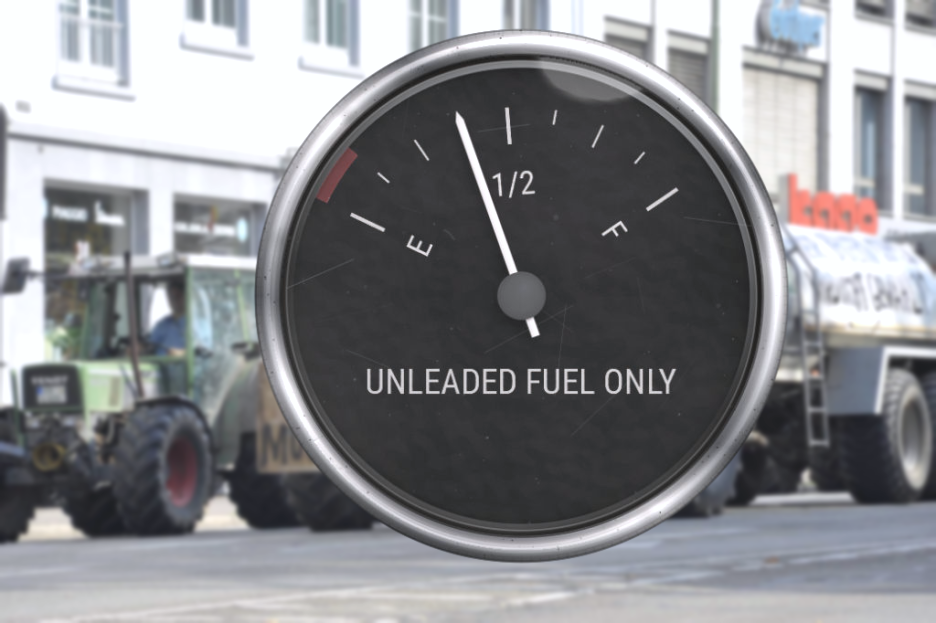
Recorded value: **0.375**
